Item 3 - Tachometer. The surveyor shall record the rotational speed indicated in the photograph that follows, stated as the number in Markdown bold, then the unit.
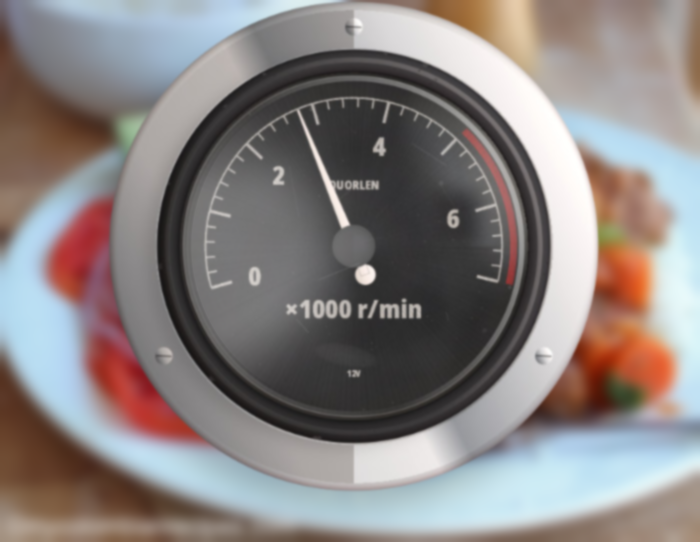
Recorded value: **2800** rpm
